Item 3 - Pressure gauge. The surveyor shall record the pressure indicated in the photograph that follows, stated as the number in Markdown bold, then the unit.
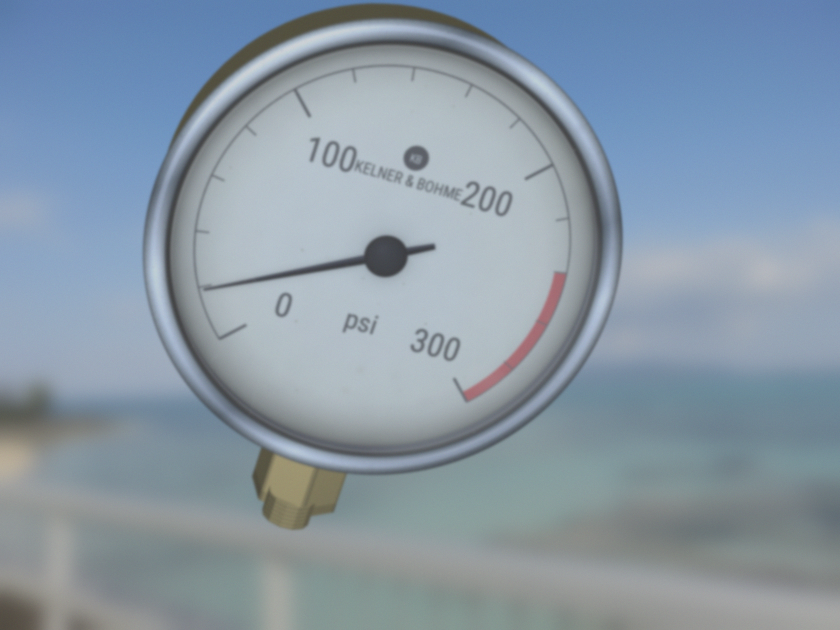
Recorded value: **20** psi
